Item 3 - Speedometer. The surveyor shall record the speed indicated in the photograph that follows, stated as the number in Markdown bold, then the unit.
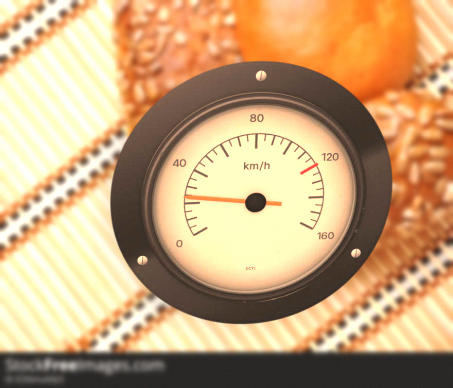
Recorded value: **25** km/h
